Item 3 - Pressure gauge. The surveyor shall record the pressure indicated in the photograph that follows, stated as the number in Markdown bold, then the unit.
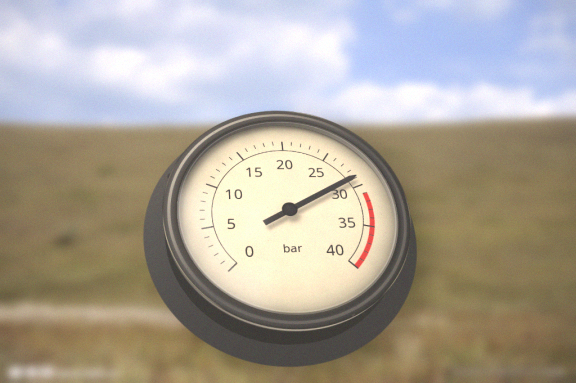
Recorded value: **29** bar
